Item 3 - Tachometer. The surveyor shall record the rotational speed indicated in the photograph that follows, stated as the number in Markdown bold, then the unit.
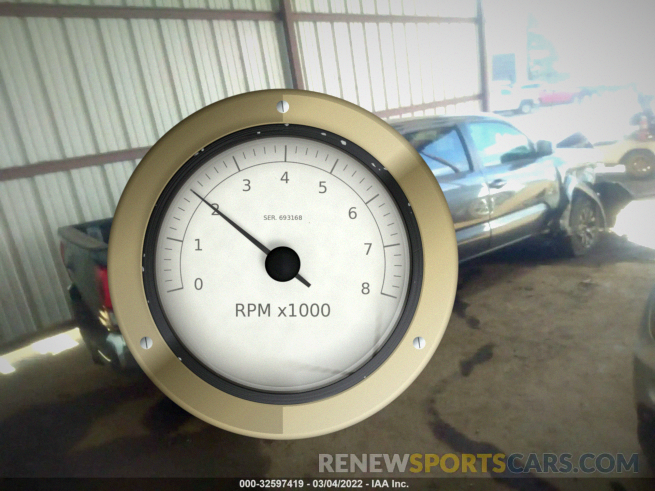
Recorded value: **2000** rpm
